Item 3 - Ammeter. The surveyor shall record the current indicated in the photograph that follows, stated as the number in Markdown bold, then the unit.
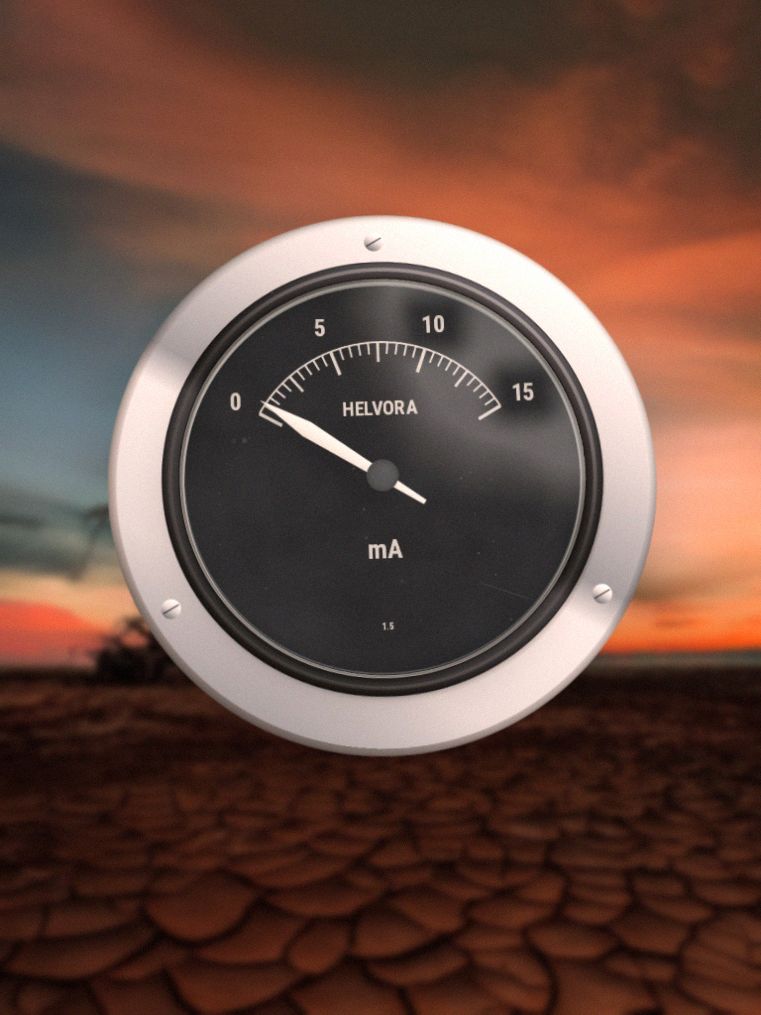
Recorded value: **0.5** mA
